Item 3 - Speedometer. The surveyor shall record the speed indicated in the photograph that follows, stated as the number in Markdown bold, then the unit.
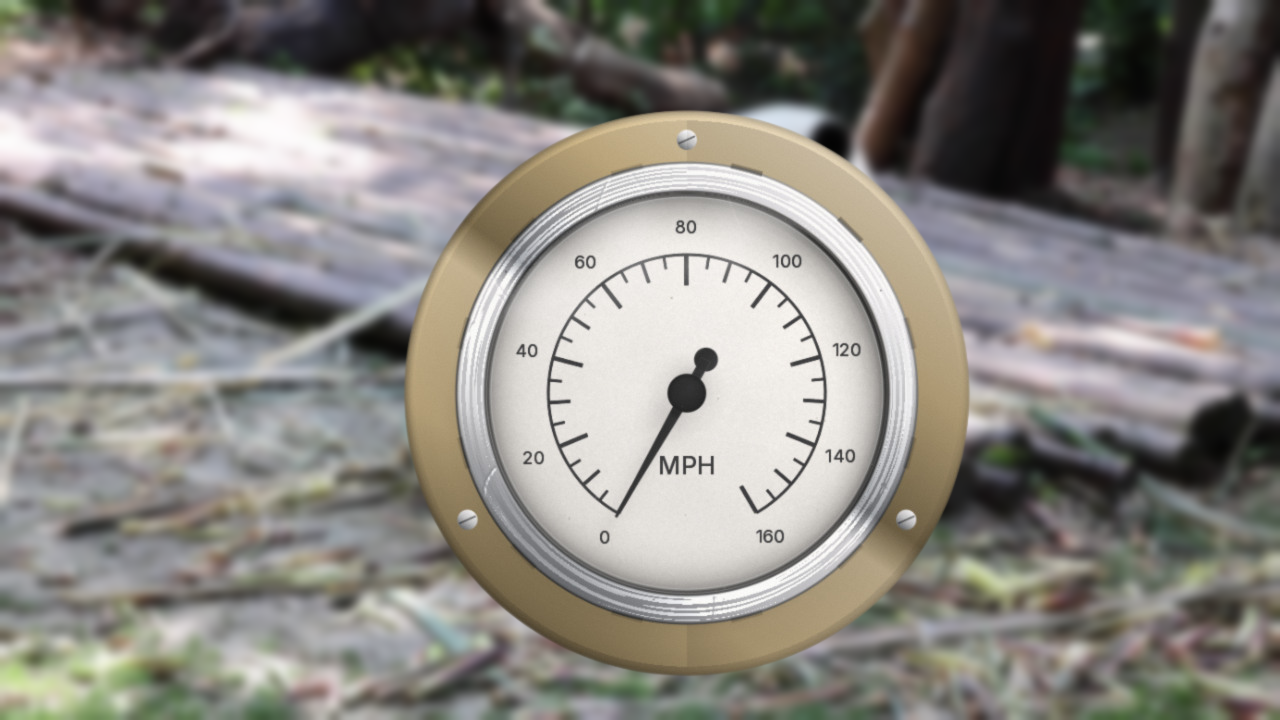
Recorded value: **0** mph
